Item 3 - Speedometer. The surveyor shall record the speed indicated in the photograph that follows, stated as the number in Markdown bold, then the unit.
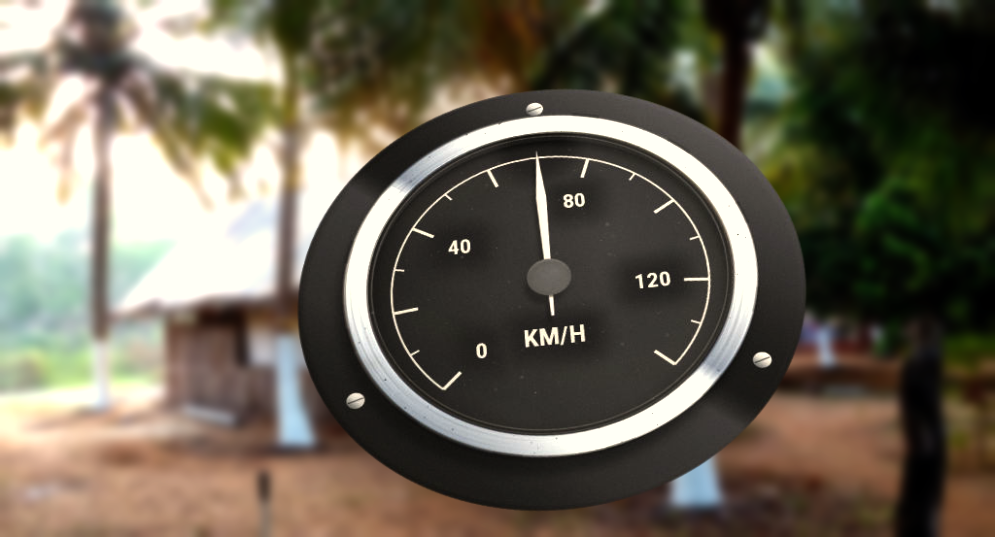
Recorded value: **70** km/h
